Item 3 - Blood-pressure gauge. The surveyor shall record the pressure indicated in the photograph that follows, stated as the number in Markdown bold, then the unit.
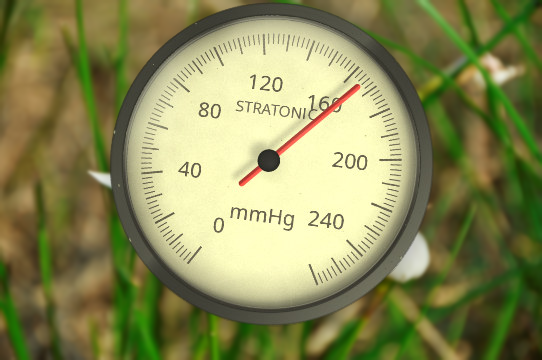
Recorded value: **166** mmHg
